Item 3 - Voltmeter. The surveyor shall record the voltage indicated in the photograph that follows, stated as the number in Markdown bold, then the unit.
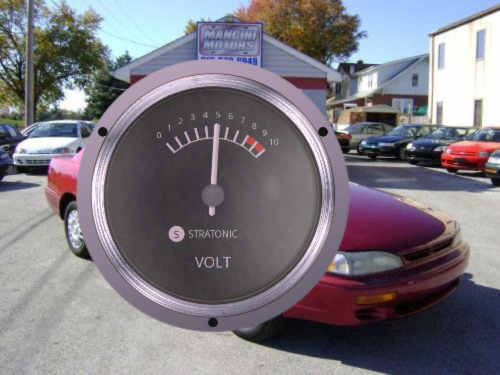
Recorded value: **5** V
